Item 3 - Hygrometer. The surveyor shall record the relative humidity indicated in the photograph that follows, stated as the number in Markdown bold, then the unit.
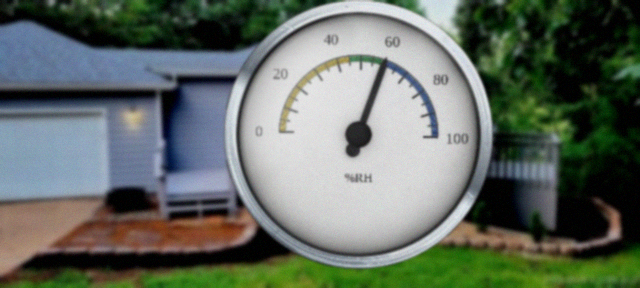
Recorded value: **60** %
